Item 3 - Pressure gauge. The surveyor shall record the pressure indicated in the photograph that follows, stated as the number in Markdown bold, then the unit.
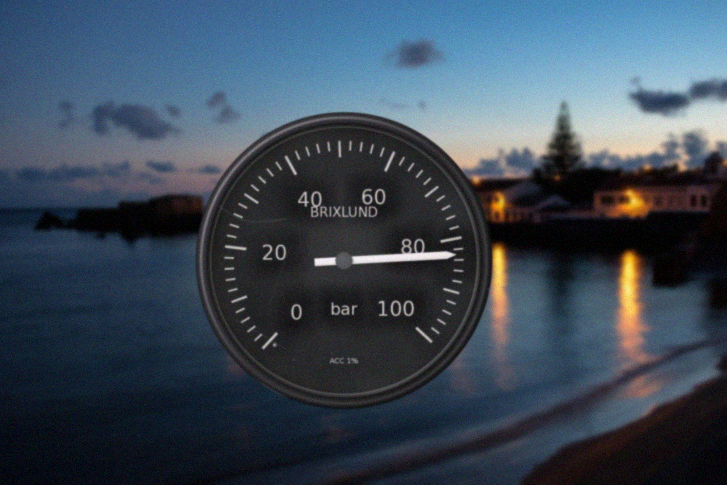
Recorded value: **83** bar
